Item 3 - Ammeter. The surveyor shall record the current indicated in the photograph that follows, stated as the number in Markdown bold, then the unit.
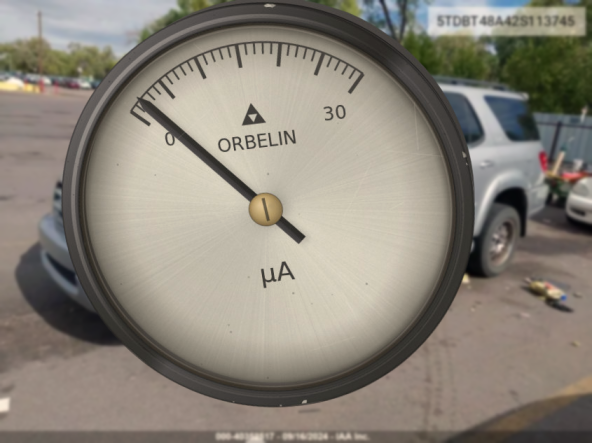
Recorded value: **2** µA
